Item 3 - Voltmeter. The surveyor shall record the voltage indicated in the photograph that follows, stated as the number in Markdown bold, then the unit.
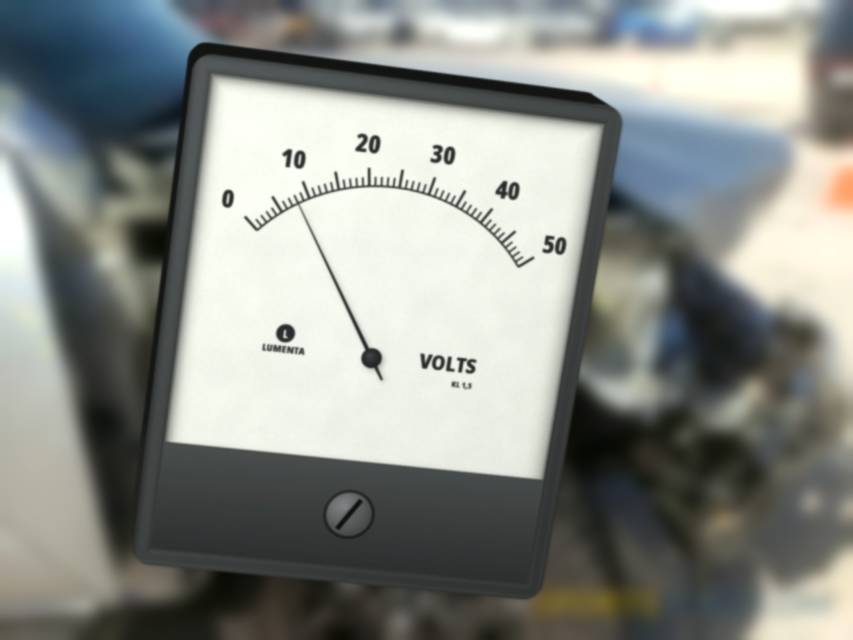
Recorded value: **8** V
